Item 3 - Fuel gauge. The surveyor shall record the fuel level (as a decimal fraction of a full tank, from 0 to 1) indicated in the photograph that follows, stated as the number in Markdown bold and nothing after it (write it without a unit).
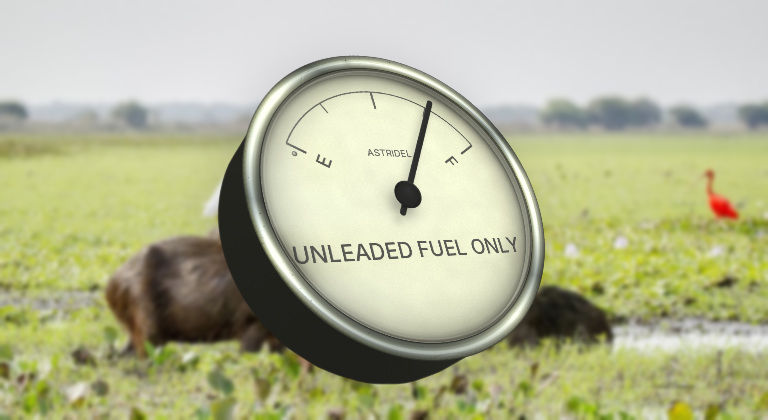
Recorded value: **0.75**
